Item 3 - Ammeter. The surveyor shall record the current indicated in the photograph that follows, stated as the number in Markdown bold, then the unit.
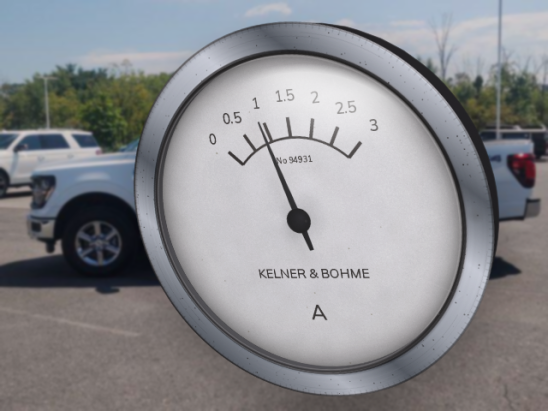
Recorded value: **1** A
